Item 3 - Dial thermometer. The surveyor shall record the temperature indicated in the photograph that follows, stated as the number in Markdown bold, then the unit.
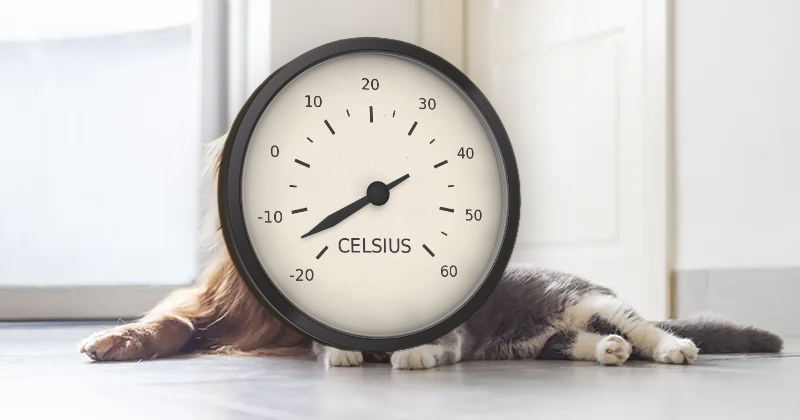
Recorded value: **-15** °C
